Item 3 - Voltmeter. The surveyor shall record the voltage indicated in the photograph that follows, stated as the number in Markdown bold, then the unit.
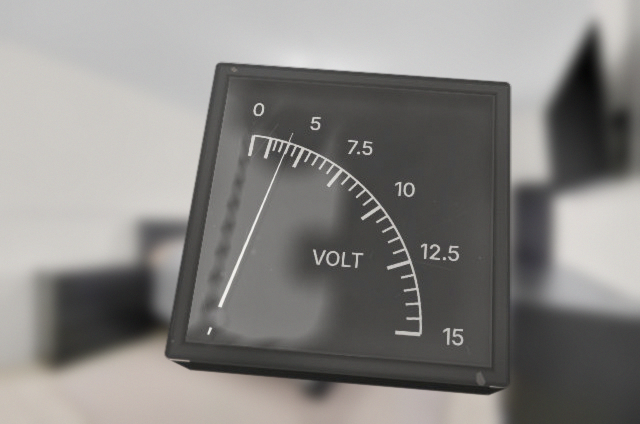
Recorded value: **4** V
